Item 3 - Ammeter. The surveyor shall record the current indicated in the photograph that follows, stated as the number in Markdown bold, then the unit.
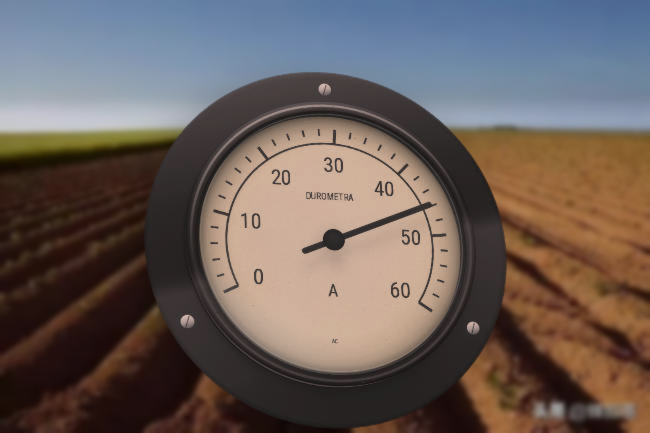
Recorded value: **46** A
